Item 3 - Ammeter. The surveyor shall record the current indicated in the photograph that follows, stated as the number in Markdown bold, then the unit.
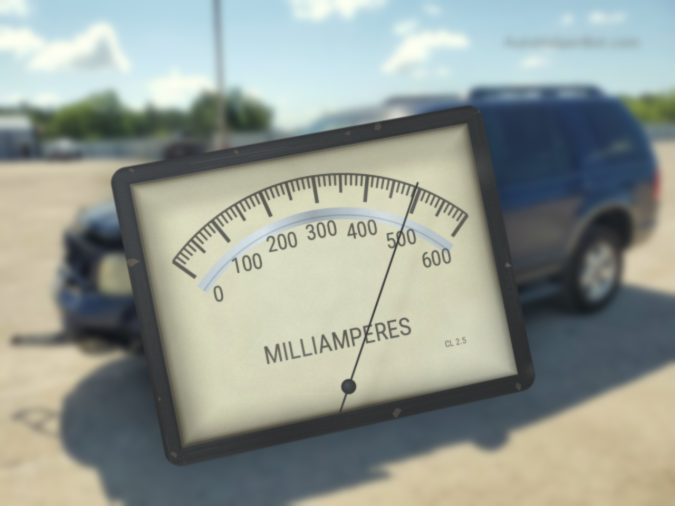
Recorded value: **490** mA
